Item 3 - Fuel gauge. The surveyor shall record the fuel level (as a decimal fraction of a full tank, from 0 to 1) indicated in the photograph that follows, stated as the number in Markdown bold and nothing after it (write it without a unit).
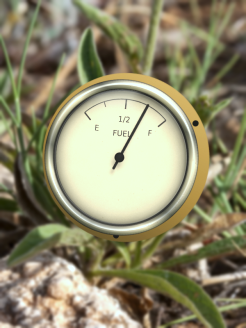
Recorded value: **0.75**
